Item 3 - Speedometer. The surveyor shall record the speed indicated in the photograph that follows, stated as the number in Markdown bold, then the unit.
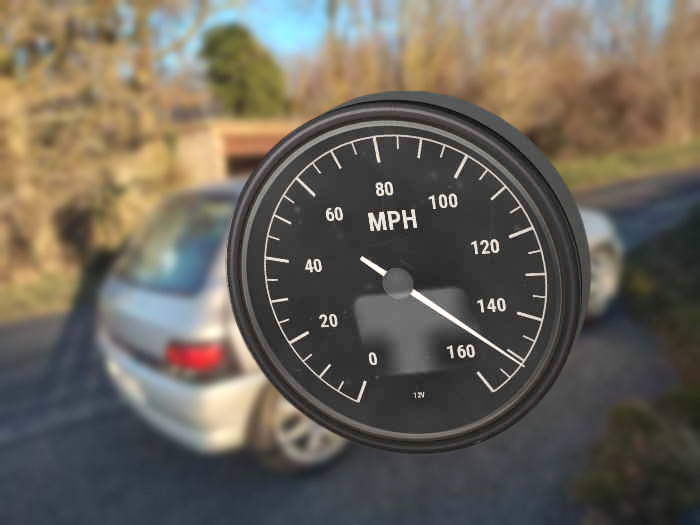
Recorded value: **150** mph
